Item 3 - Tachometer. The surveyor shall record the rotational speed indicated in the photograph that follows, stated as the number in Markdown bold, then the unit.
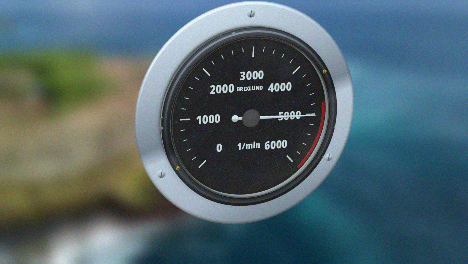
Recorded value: **5000** rpm
